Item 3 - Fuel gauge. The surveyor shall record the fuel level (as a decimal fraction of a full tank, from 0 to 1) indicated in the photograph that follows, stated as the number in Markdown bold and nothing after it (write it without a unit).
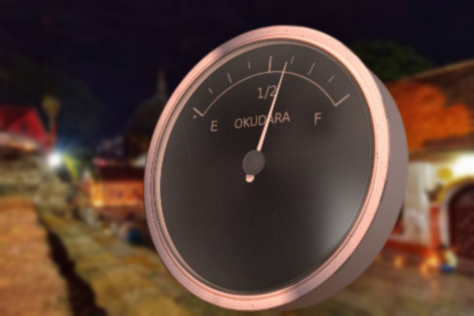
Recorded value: **0.625**
